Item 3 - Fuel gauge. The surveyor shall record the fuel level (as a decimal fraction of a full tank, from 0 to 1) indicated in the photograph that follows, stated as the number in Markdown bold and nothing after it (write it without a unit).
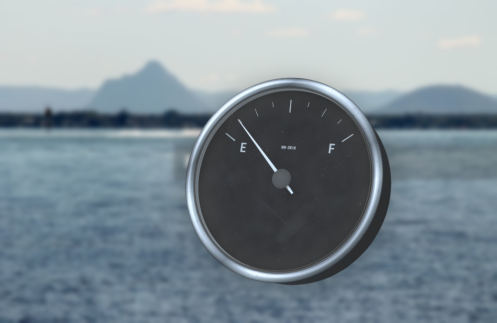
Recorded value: **0.125**
